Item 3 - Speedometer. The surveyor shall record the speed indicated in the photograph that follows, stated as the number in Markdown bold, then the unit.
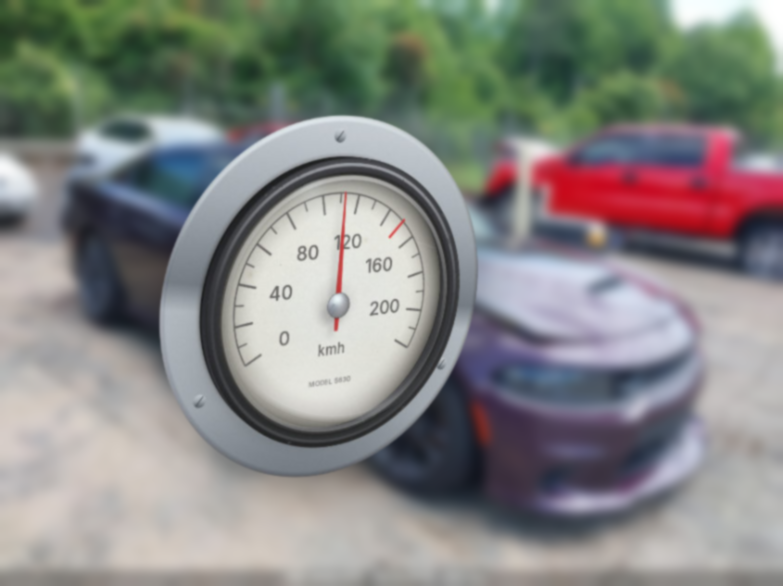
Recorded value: **110** km/h
